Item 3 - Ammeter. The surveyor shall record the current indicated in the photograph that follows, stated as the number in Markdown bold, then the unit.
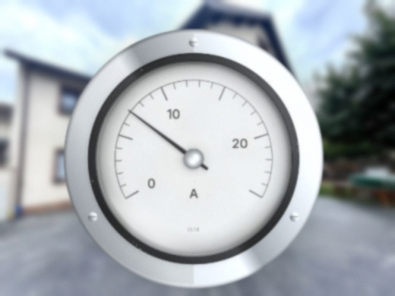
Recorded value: **7** A
